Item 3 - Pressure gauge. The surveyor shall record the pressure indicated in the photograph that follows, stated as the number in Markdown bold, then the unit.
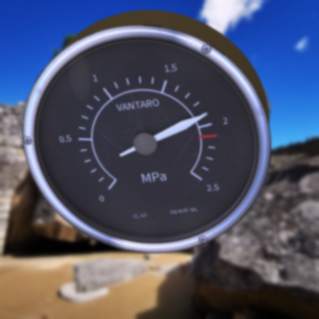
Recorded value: **1.9** MPa
